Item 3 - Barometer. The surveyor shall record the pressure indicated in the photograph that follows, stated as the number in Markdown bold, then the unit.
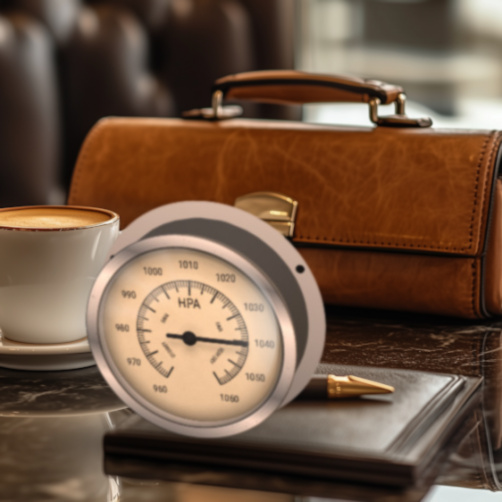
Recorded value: **1040** hPa
